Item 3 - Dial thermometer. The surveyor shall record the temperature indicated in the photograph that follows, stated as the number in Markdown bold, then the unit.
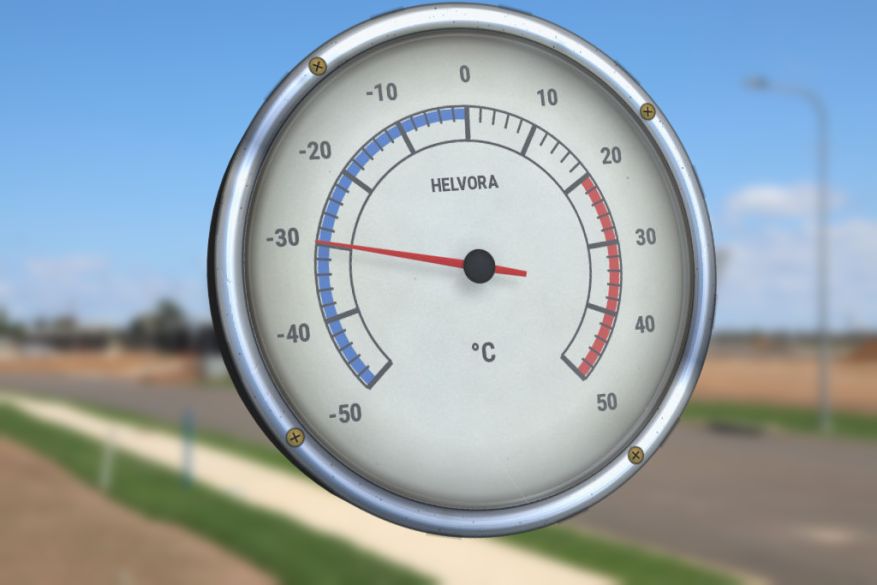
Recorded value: **-30** °C
